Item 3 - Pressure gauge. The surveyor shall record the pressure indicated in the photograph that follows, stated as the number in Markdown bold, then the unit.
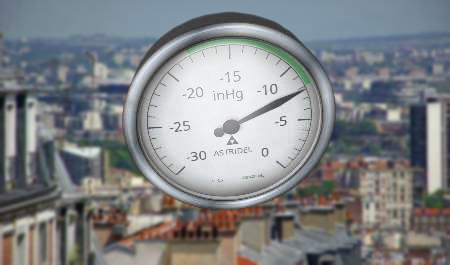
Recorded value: **-8** inHg
